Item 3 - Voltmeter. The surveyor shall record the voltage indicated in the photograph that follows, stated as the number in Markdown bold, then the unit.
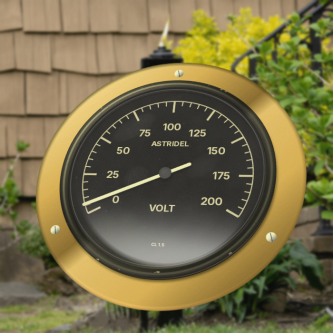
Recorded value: **5** V
